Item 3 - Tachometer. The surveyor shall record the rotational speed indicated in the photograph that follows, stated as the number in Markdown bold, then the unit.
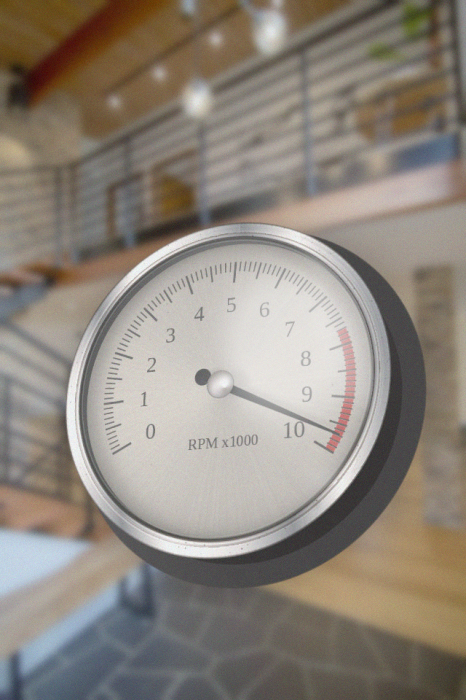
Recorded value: **9700** rpm
